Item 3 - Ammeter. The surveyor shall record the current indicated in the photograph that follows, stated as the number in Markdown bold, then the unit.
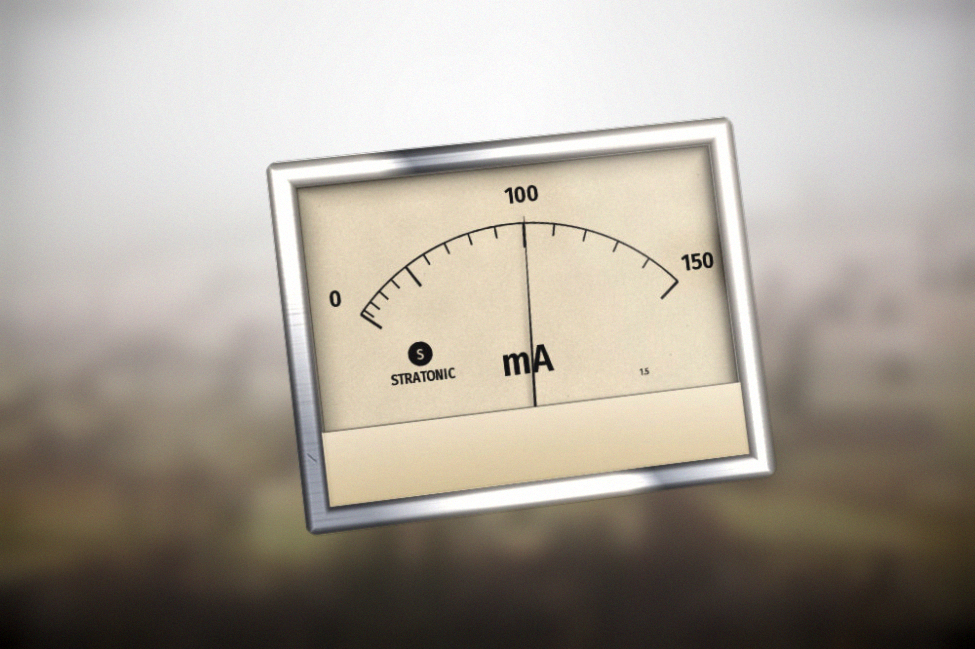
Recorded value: **100** mA
